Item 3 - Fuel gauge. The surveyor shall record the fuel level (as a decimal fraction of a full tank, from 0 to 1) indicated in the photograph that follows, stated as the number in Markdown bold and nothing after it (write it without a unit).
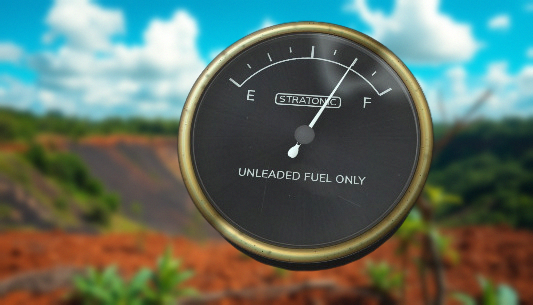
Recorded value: **0.75**
